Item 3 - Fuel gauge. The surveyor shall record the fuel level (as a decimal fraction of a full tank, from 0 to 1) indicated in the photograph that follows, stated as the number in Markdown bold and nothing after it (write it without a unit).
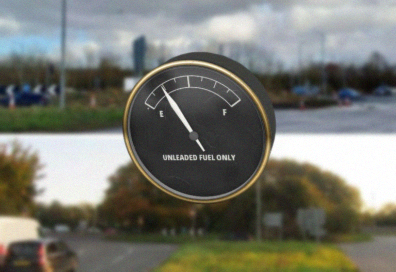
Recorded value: **0.25**
